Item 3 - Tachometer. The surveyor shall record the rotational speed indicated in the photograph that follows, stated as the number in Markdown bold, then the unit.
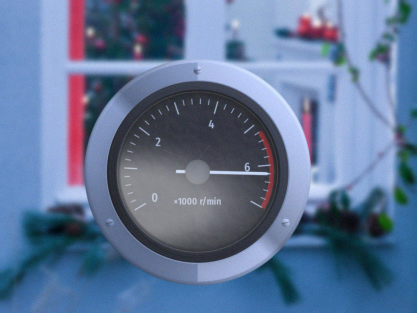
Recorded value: **6200** rpm
